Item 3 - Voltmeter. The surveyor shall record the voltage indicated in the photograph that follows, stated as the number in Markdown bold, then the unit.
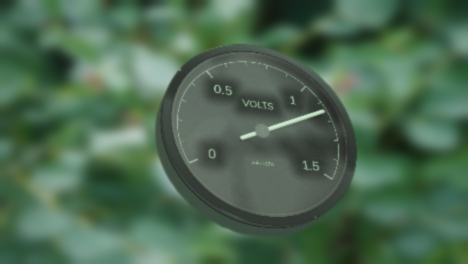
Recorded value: **1.15** V
